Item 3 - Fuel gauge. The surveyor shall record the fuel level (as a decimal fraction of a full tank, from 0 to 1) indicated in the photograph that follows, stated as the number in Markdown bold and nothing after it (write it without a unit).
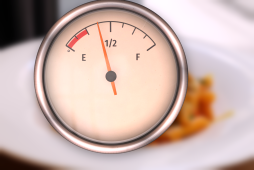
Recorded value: **0.375**
